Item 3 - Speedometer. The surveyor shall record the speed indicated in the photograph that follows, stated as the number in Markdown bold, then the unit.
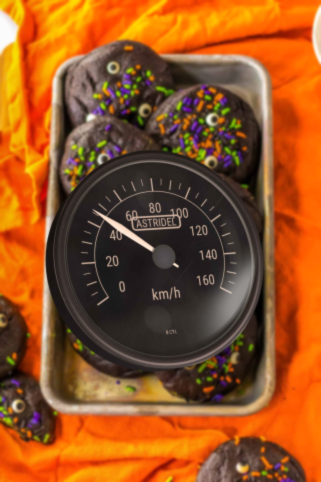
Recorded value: **45** km/h
